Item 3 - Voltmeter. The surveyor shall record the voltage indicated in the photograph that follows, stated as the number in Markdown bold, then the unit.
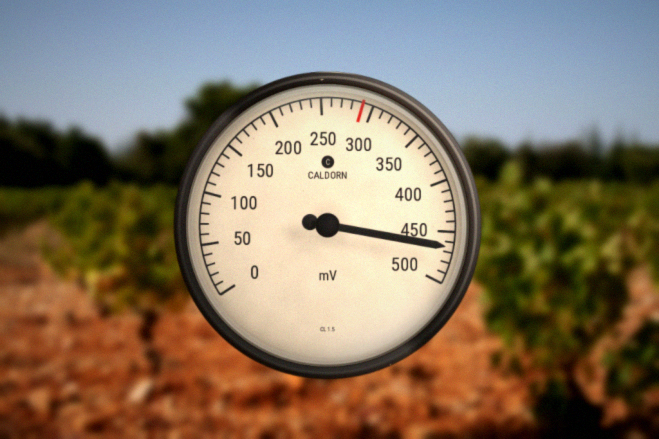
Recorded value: **465** mV
